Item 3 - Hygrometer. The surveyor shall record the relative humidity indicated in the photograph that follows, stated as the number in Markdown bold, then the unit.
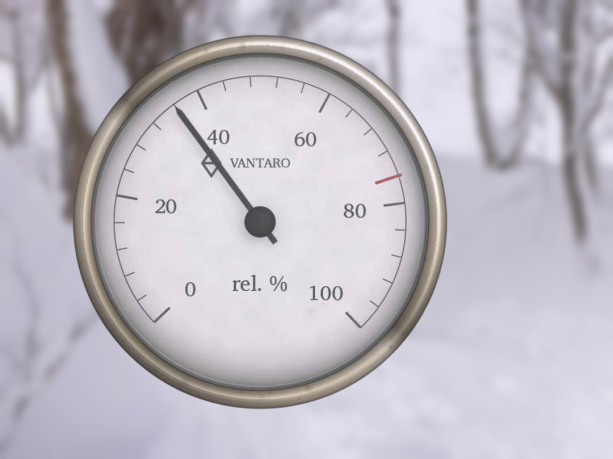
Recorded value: **36** %
